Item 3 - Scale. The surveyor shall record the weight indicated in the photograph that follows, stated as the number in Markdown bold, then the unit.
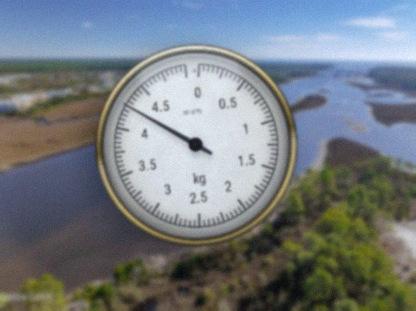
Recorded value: **4.25** kg
